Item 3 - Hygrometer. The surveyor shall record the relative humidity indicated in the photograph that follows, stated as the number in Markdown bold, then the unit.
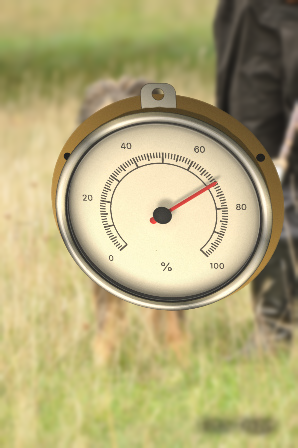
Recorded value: **70** %
